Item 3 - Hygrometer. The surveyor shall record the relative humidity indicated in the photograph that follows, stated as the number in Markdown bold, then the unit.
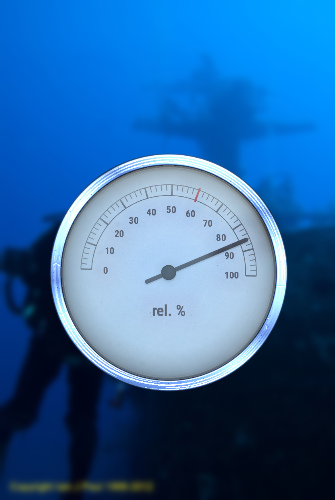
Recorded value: **86** %
